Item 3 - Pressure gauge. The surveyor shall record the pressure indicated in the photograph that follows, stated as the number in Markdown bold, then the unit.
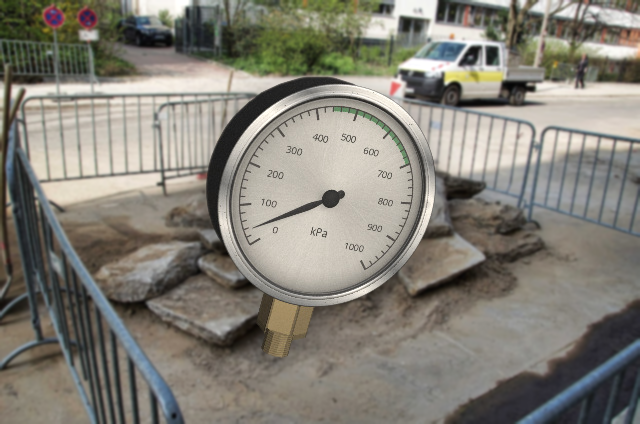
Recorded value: **40** kPa
